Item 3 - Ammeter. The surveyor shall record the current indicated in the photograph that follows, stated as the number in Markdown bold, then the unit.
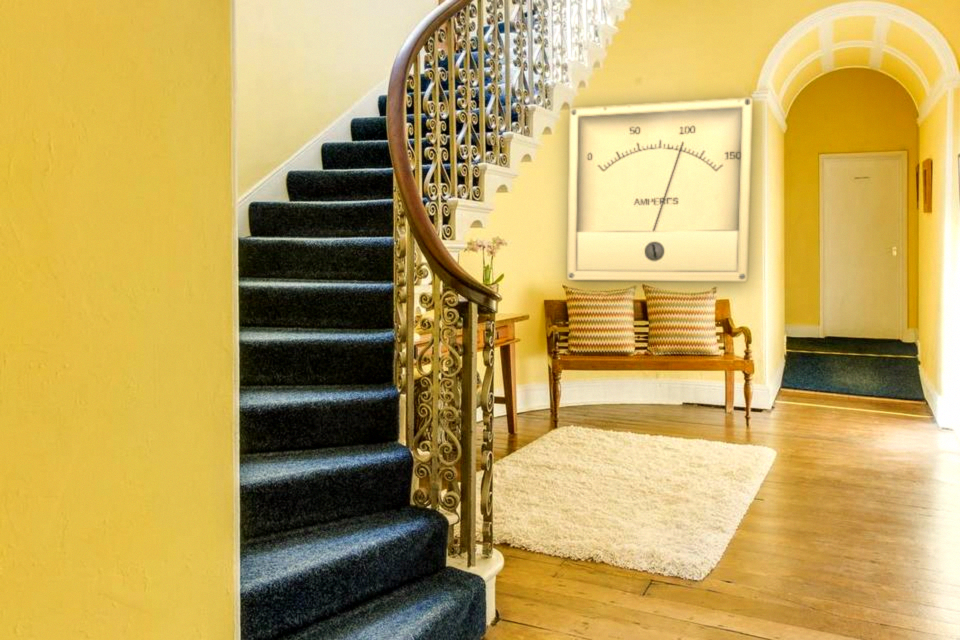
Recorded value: **100** A
